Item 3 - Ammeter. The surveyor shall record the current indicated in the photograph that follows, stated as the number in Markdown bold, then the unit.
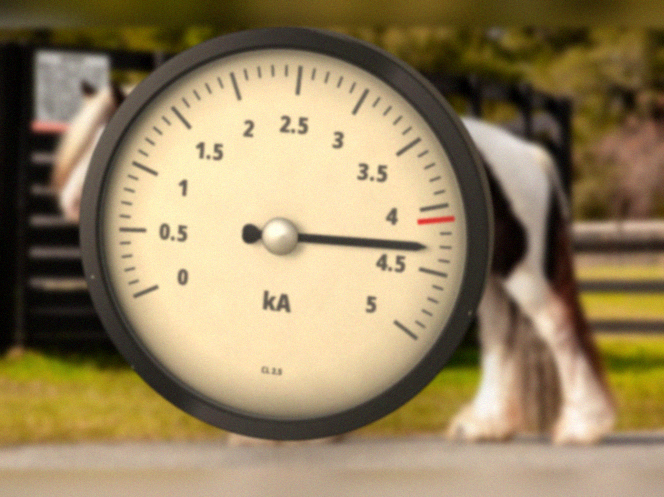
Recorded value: **4.3** kA
